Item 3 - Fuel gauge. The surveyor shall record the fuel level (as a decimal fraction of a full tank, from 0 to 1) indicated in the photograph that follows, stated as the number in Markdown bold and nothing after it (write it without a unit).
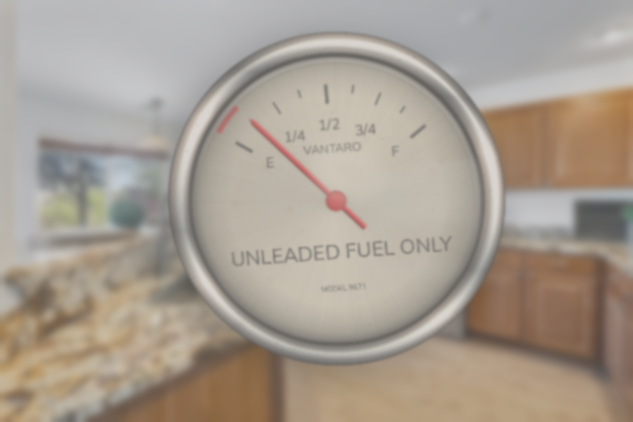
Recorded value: **0.125**
